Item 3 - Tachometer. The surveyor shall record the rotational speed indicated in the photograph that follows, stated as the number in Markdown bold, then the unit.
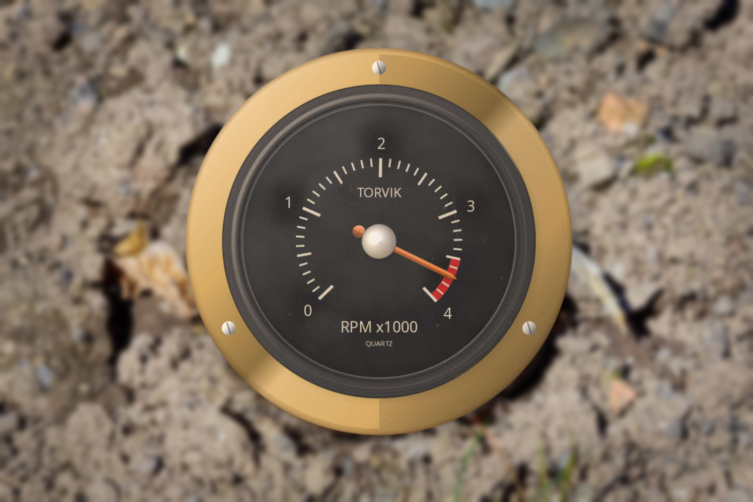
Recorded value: **3700** rpm
